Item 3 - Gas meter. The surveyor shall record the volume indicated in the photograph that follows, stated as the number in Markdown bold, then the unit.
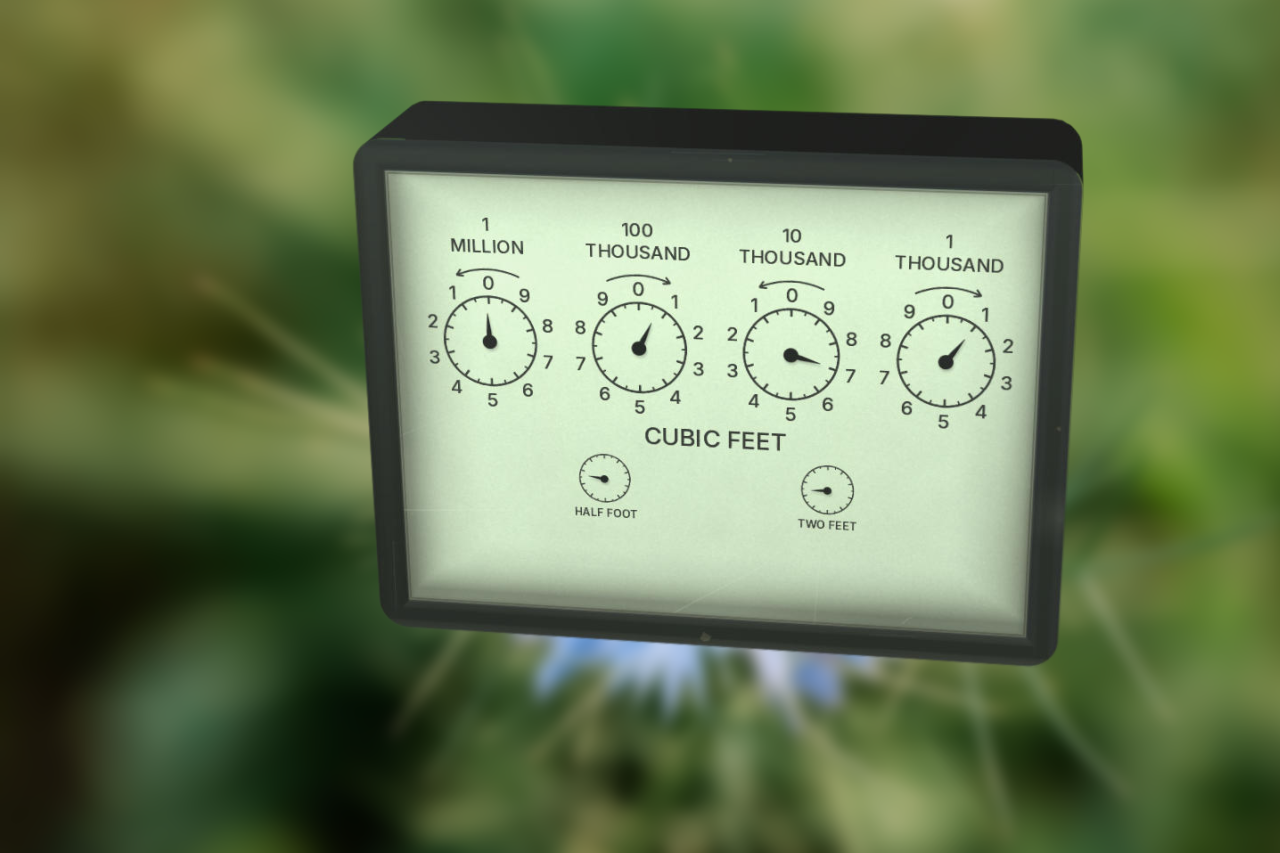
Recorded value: **7100** ft³
